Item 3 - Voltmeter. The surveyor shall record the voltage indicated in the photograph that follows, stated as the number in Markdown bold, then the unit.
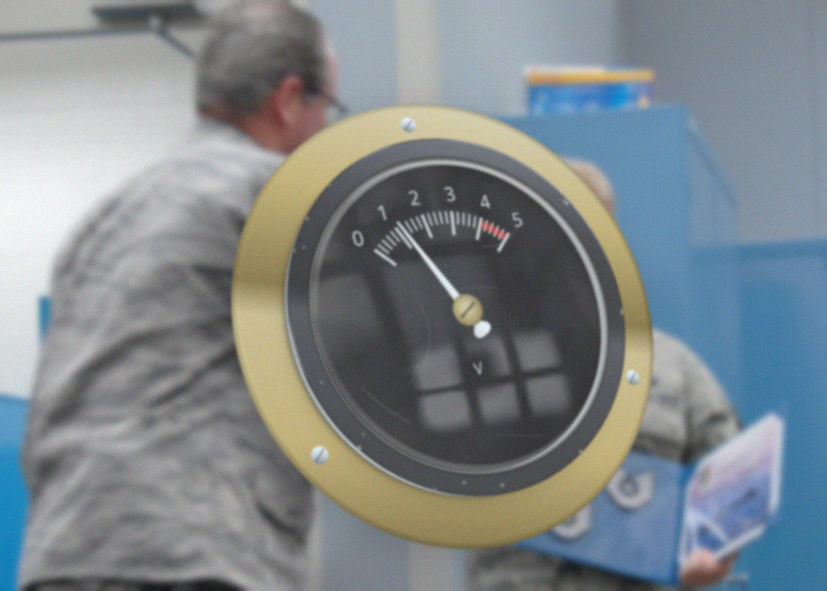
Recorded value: **1** V
